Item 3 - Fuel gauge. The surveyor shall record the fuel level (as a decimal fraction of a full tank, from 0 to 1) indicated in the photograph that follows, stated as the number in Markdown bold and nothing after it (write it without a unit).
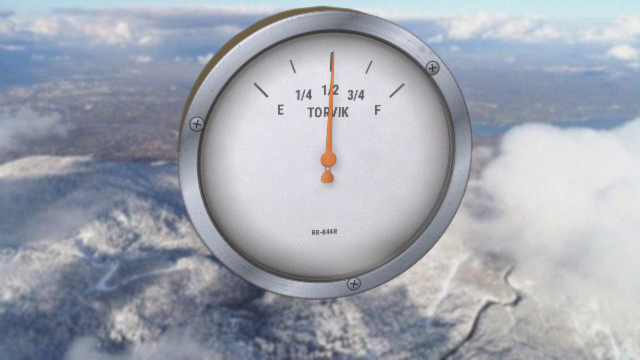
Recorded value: **0.5**
